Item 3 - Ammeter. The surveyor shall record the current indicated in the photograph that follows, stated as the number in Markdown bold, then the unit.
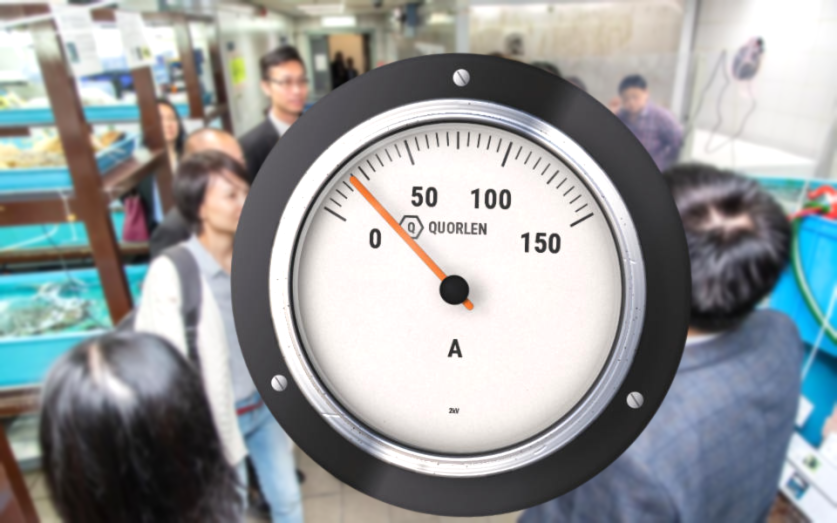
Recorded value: **20** A
